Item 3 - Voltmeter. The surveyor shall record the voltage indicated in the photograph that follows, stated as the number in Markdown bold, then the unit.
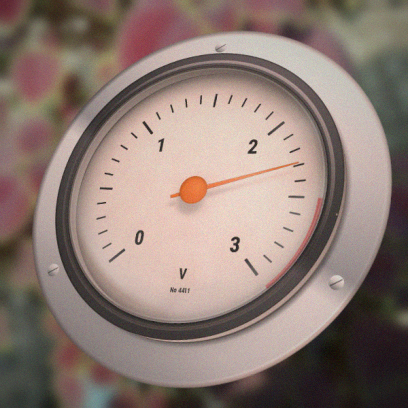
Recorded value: **2.3** V
